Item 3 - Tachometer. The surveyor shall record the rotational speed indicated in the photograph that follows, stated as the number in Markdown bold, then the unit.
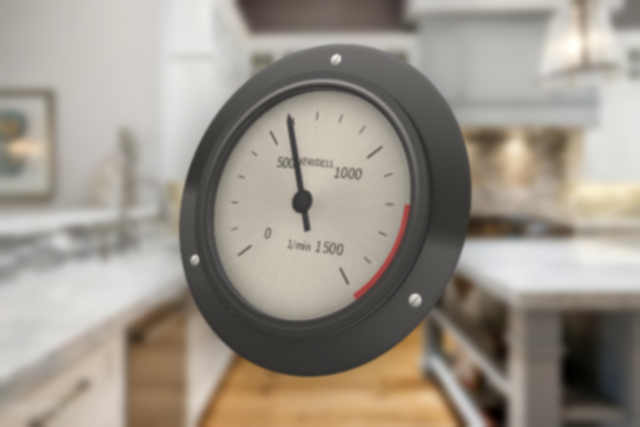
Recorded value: **600** rpm
